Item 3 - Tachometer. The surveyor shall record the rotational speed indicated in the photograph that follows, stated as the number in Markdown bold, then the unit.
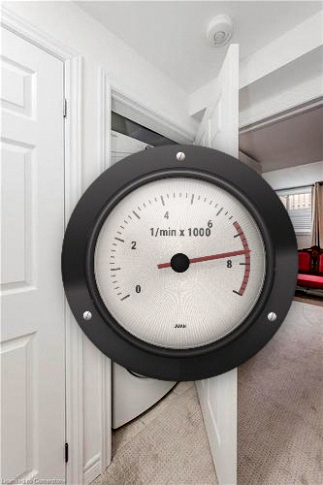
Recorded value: **7600** rpm
